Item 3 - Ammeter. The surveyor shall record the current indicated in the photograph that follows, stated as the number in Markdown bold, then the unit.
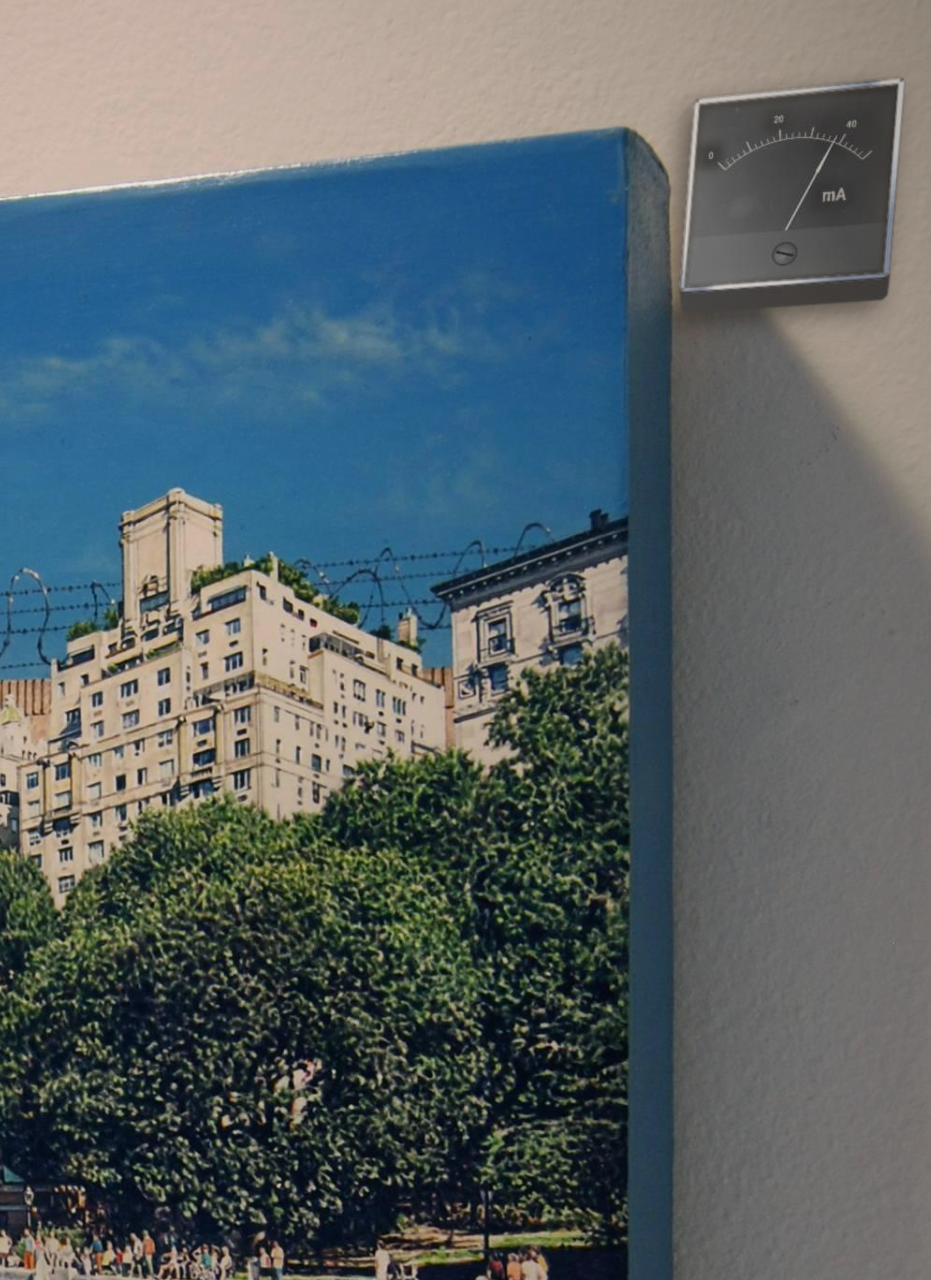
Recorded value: **38** mA
